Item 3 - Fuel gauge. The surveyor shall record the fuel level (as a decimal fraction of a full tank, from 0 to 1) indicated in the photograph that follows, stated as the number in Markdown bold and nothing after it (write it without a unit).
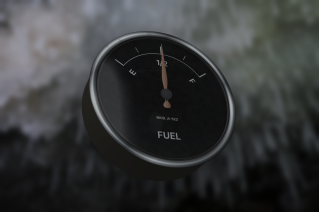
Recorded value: **0.5**
